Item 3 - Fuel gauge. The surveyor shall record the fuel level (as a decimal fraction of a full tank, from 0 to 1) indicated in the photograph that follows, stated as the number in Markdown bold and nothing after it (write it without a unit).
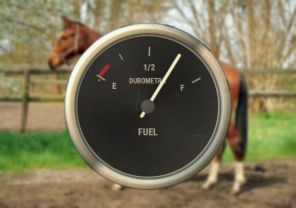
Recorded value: **0.75**
